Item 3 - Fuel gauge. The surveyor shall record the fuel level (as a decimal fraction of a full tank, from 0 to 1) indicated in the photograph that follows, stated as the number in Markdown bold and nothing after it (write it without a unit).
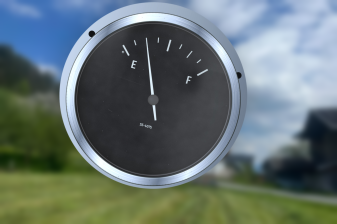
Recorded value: **0.25**
